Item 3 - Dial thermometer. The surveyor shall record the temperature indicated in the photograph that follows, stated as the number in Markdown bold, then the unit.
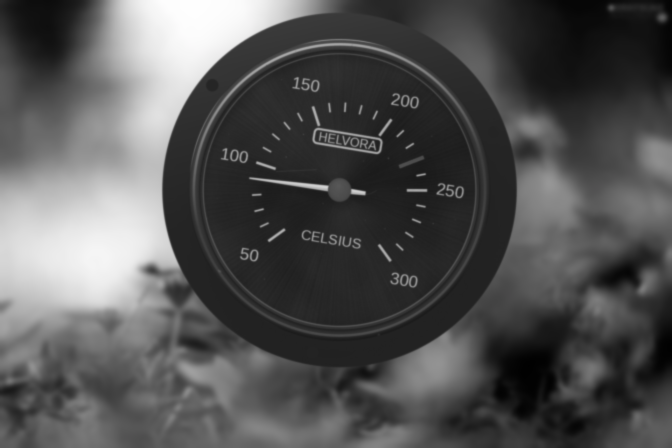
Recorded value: **90** °C
